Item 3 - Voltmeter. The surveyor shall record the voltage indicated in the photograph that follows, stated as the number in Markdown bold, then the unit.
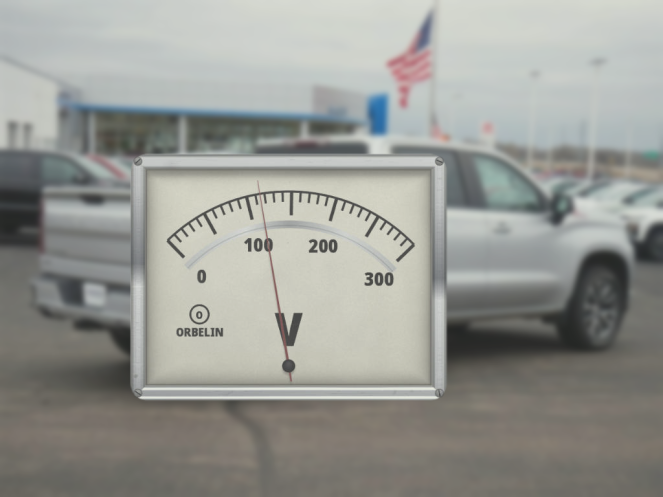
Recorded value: **115** V
